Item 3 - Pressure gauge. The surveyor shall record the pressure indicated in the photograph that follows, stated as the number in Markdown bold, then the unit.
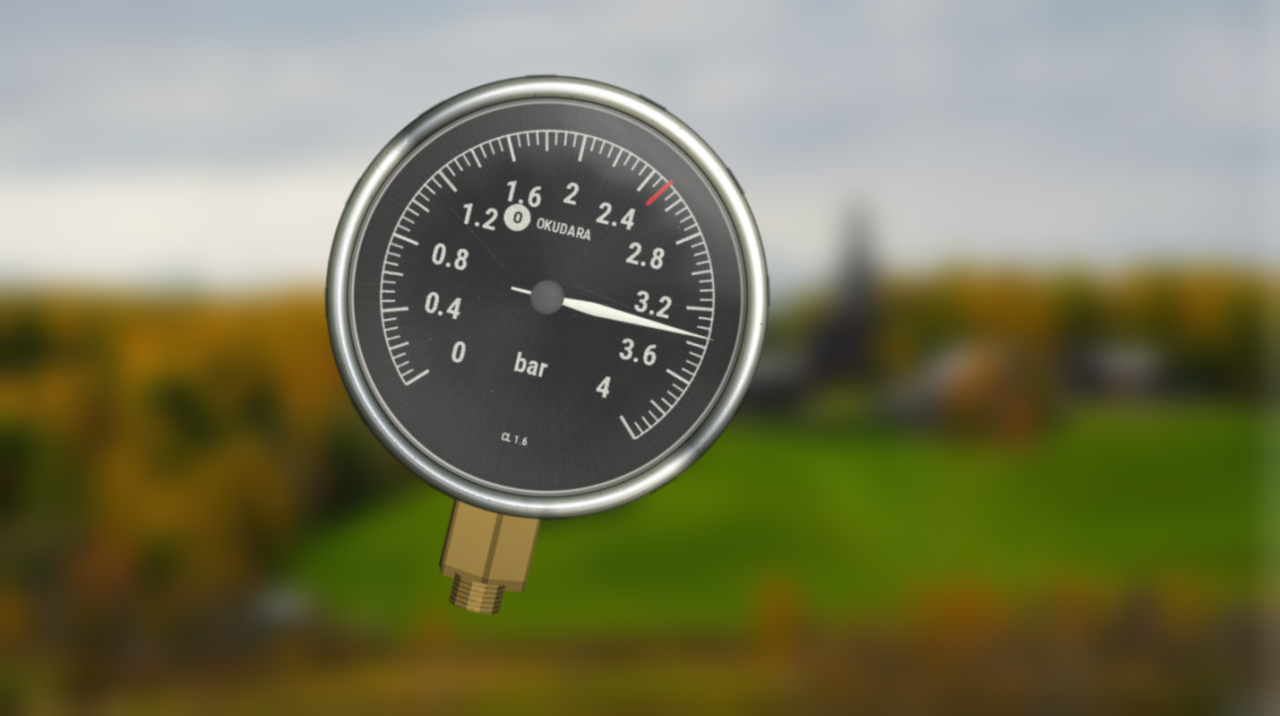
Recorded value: **3.35** bar
